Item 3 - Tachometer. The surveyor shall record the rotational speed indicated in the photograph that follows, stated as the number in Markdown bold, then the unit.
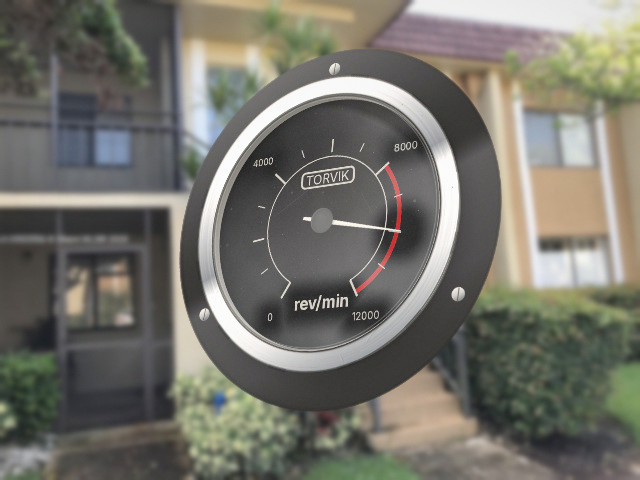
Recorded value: **10000** rpm
